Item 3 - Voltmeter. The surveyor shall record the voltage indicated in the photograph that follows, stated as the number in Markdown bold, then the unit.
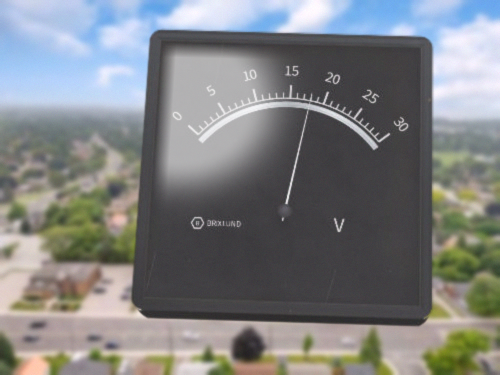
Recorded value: **18** V
